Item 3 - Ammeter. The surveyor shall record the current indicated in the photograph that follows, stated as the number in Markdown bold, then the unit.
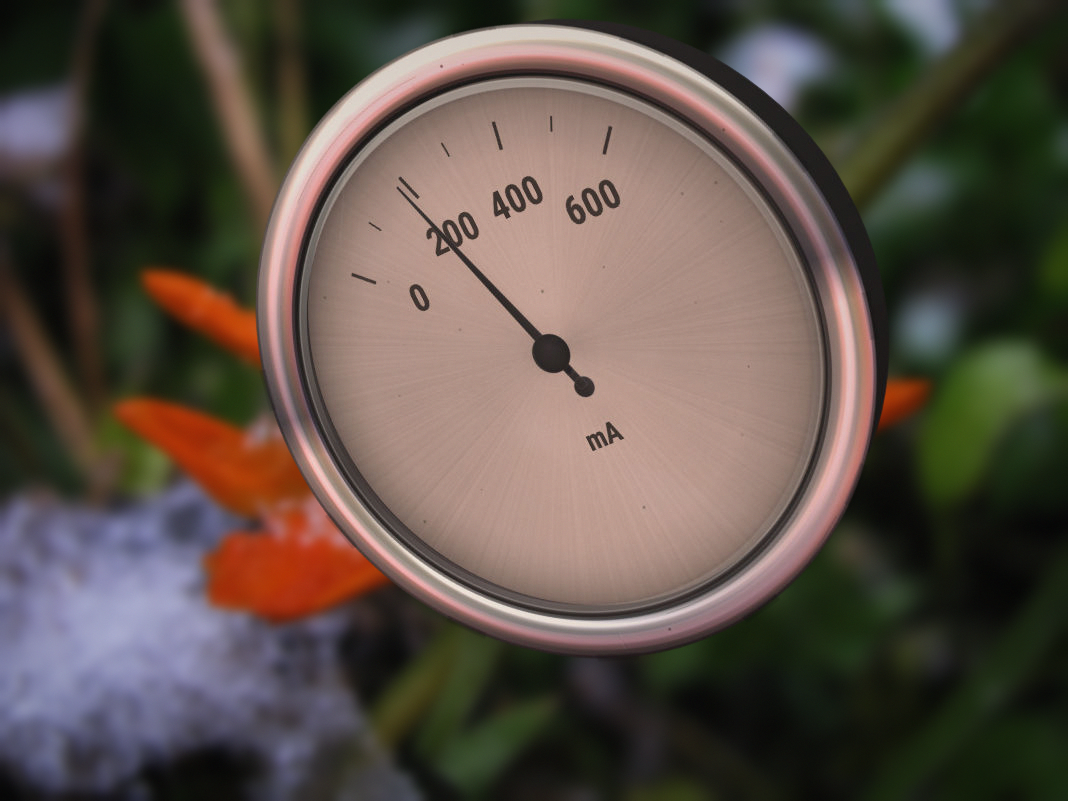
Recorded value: **200** mA
